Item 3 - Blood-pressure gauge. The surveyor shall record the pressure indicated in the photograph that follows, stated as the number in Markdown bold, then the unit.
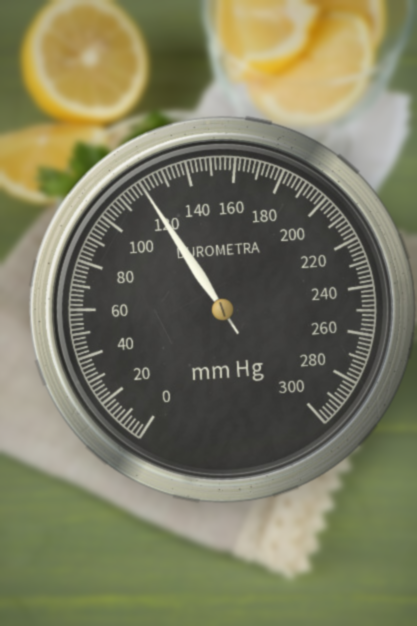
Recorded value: **120** mmHg
